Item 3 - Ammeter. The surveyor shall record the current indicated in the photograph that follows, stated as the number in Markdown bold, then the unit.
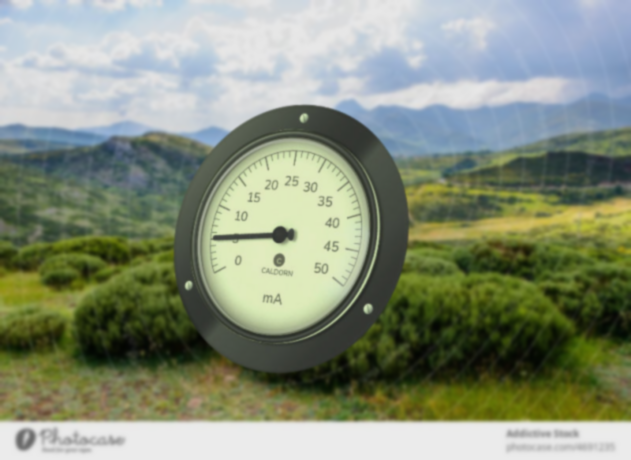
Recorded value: **5** mA
